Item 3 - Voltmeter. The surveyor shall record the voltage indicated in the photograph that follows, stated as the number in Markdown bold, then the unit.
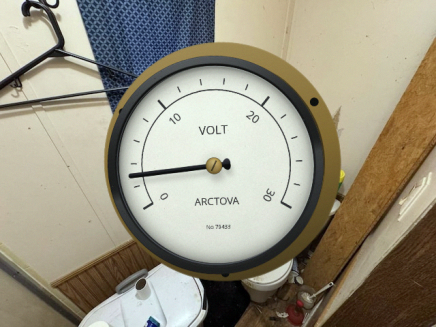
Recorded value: **3** V
